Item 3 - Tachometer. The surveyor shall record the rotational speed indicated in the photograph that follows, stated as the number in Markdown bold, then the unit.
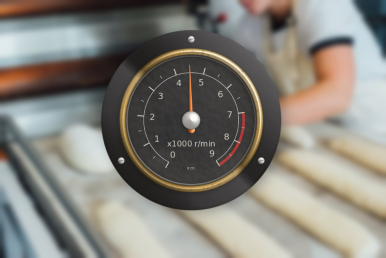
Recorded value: **4500** rpm
